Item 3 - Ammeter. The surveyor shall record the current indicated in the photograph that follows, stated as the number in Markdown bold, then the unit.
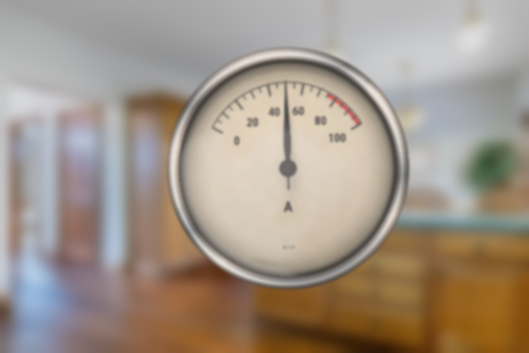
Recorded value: **50** A
